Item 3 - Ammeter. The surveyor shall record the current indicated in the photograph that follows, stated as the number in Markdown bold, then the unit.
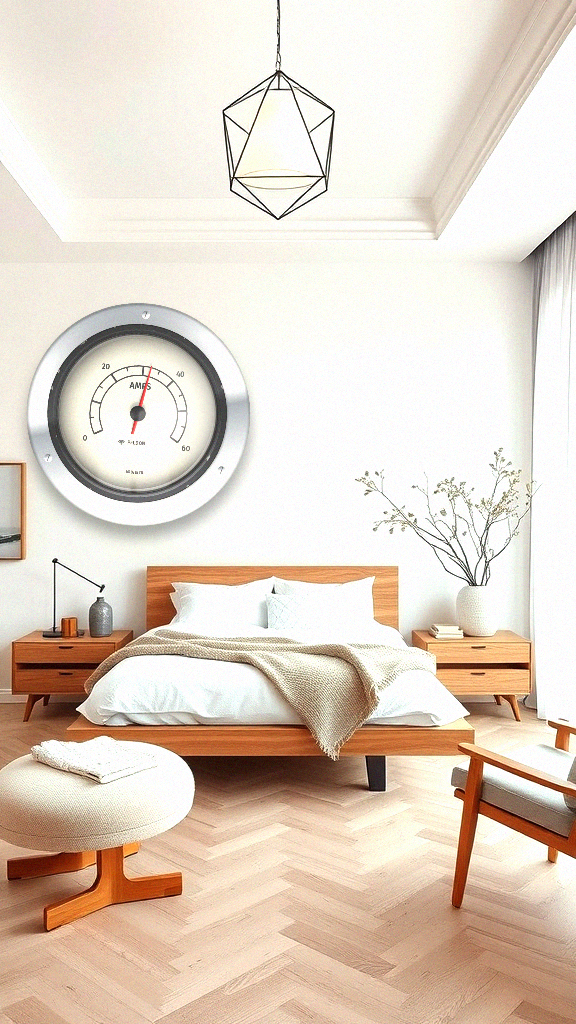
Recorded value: **32.5** A
